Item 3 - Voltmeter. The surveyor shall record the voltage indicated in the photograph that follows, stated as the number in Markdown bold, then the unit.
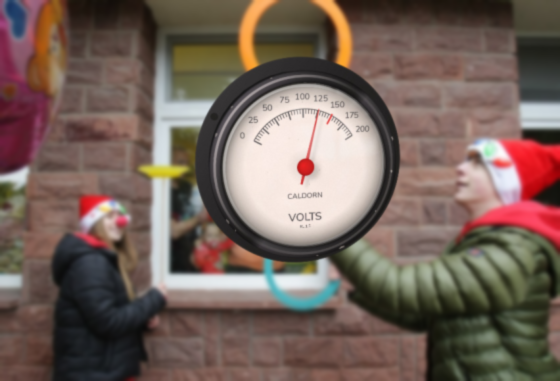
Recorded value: **125** V
